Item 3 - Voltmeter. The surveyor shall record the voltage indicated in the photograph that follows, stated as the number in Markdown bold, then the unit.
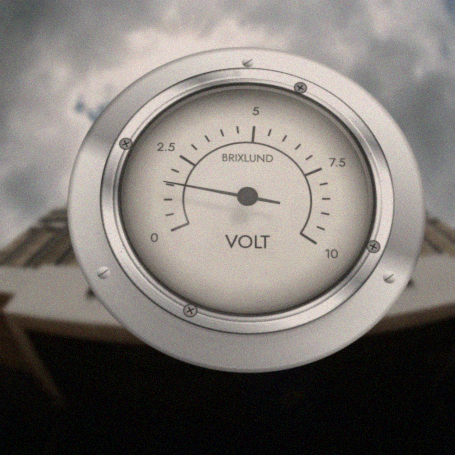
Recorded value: **1.5** V
